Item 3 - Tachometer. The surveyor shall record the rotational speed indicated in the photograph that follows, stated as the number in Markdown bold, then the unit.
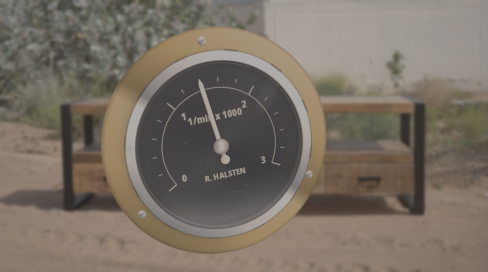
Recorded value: **1400** rpm
